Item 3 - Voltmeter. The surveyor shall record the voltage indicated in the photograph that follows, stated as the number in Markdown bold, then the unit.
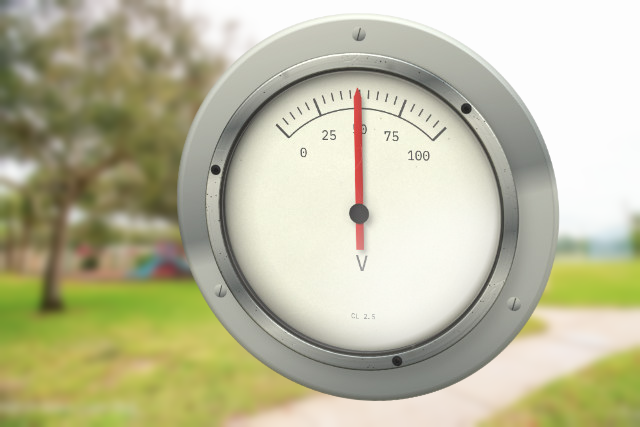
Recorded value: **50** V
